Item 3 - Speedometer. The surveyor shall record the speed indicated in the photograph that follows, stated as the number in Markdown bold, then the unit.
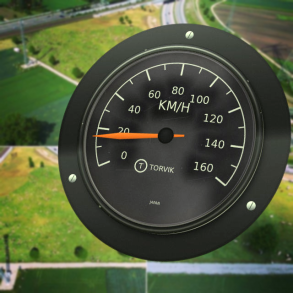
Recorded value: **15** km/h
